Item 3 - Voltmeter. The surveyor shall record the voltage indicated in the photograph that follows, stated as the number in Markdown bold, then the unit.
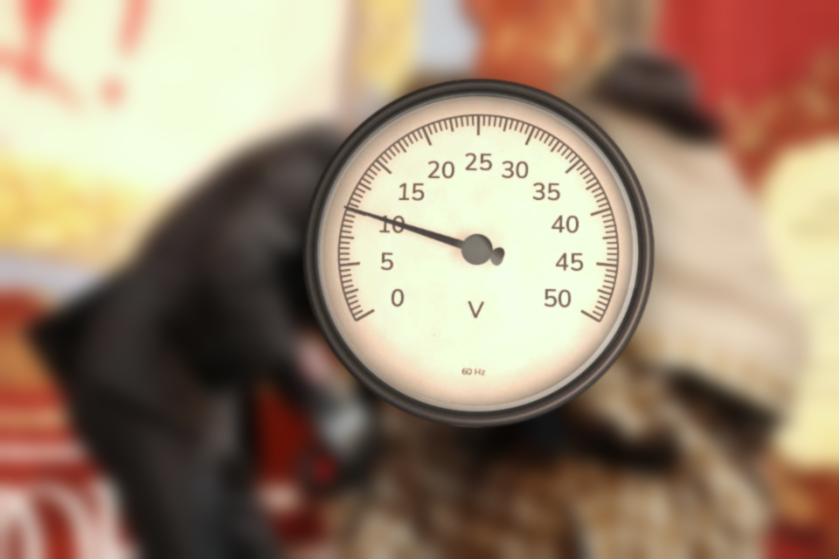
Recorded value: **10** V
